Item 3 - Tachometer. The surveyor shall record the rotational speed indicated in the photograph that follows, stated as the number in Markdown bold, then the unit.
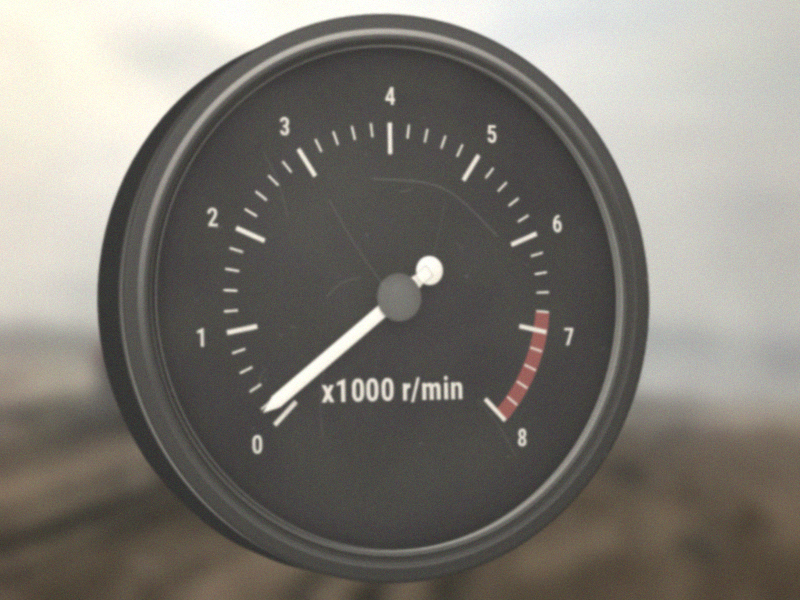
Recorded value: **200** rpm
